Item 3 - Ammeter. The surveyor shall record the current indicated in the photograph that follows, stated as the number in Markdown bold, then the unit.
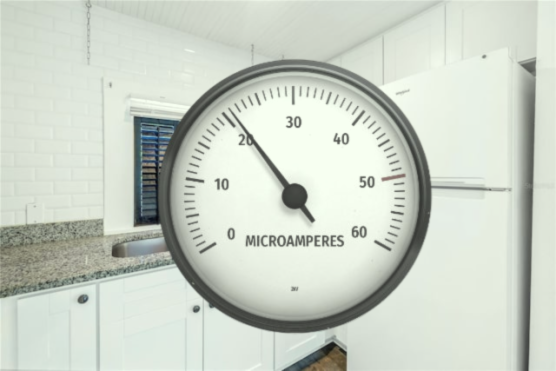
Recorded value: **21** µA
